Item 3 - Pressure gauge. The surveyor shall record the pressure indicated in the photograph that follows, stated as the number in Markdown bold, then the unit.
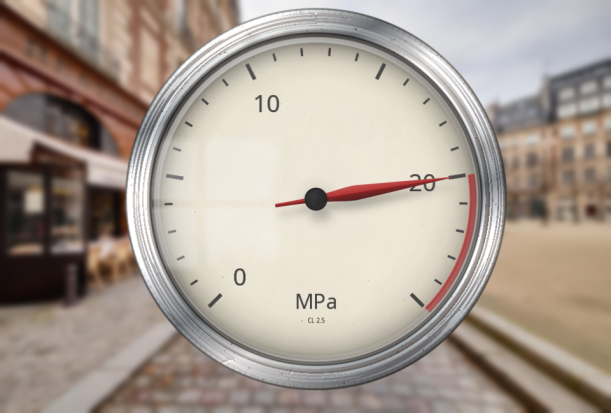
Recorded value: **20** MPa
